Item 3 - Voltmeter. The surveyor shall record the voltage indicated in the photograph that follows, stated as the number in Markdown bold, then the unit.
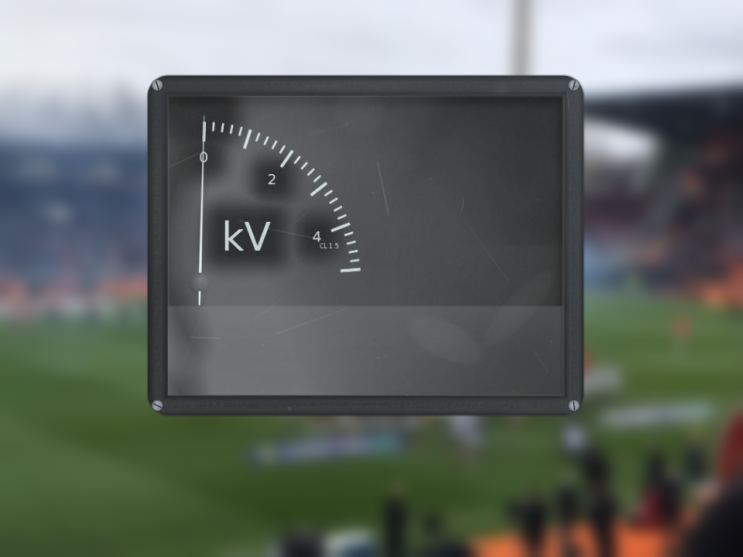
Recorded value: **0** kV
